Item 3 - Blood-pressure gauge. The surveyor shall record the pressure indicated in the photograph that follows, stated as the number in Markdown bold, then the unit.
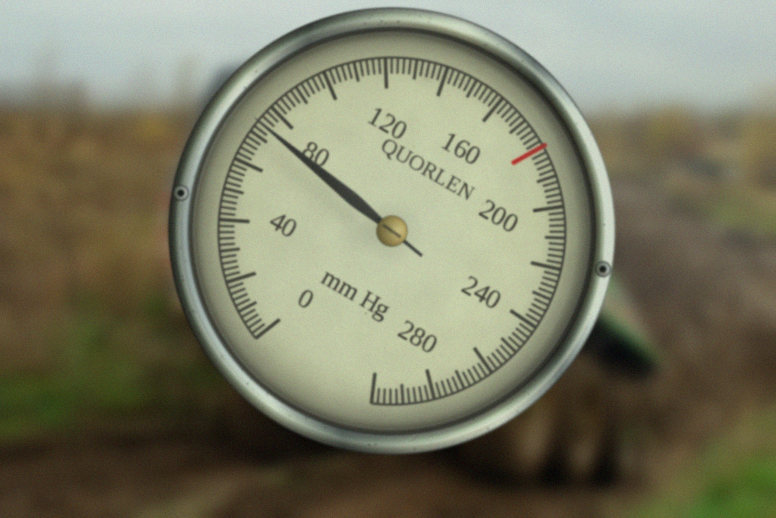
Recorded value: **74** mmHg
